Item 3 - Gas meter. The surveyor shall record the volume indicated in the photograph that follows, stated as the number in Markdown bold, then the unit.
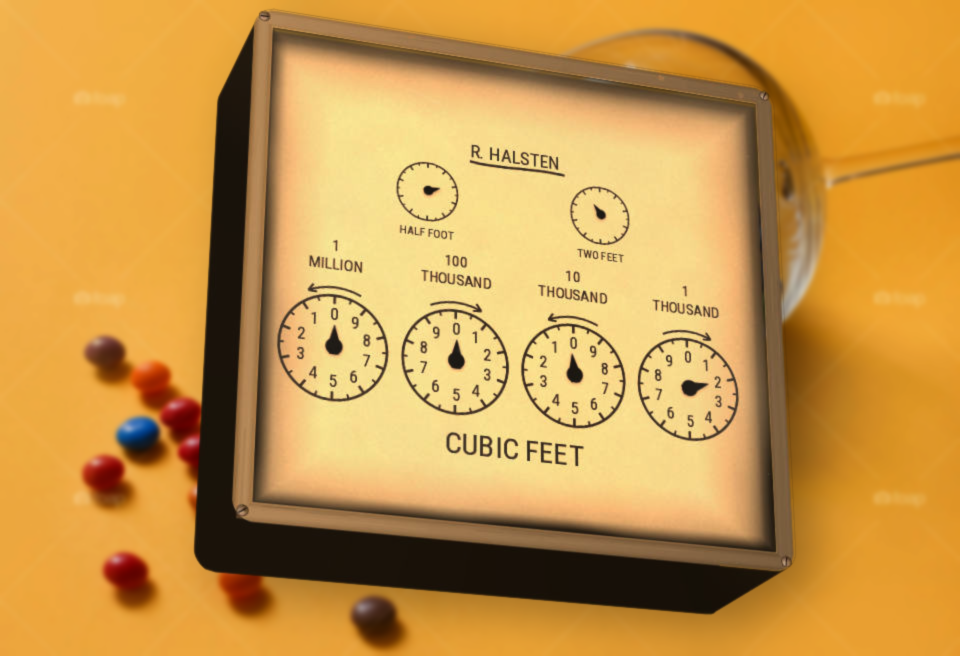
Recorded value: **200** ft³
